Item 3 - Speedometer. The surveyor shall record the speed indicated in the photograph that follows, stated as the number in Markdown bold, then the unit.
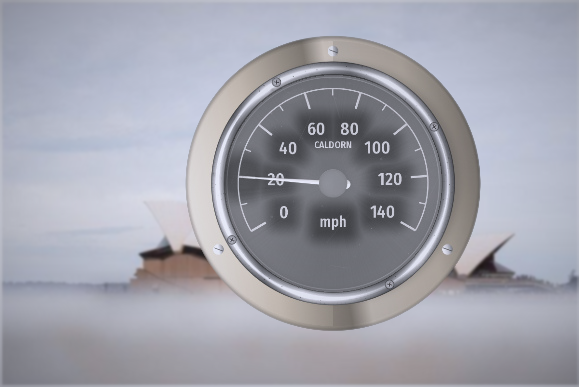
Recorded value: **20** mph
